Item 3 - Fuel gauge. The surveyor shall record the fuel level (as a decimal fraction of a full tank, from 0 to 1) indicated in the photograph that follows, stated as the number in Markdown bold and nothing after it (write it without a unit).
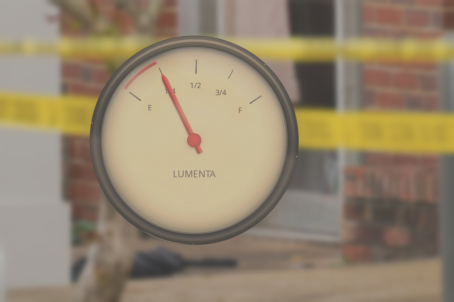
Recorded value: **0.25**
